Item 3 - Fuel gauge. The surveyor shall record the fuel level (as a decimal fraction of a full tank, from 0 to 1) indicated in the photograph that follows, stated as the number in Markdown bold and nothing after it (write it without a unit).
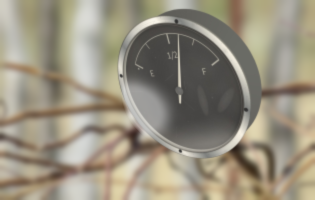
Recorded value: **0.625**
